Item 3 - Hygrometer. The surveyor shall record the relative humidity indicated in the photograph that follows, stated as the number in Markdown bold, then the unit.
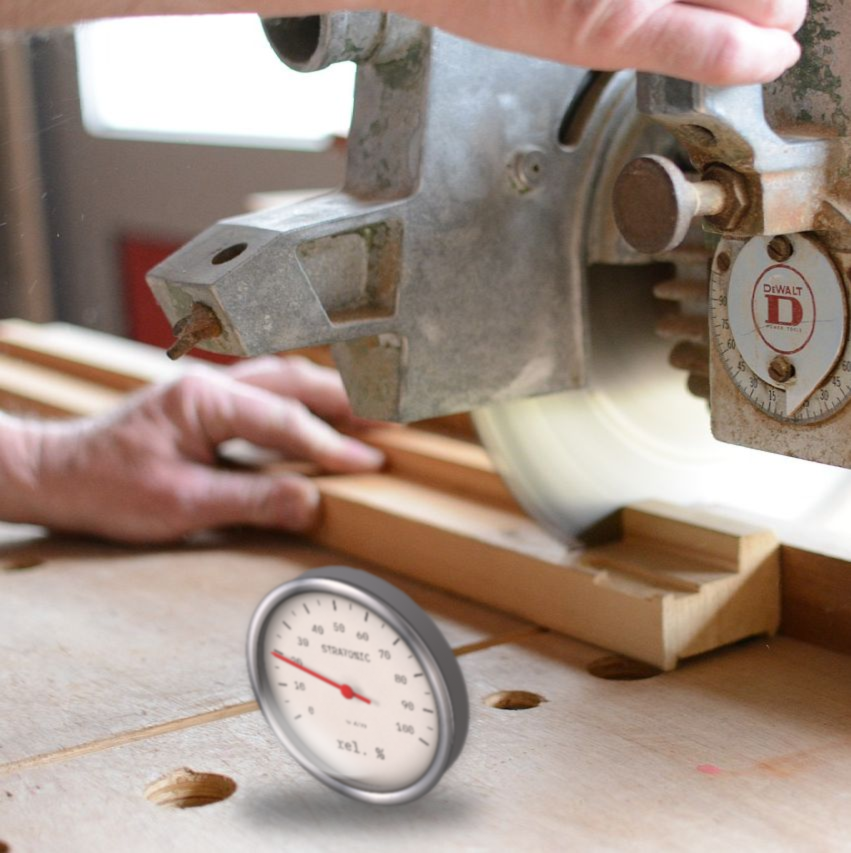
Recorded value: **20** %
